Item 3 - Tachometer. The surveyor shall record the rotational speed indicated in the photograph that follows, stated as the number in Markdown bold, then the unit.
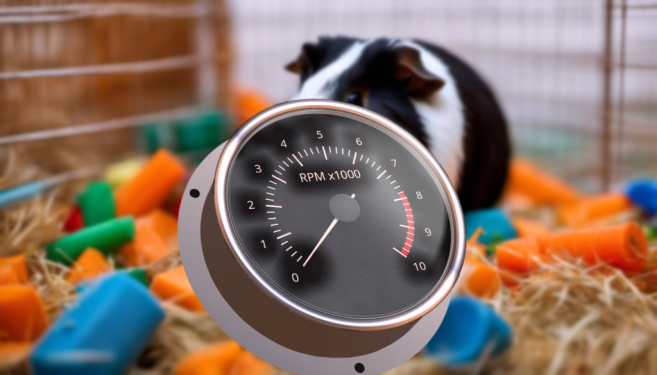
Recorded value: **0** rpm
